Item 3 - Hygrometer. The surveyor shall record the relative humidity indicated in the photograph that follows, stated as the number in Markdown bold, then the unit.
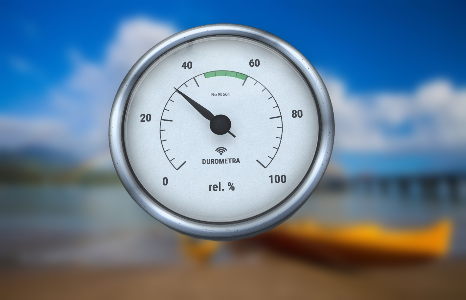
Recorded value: **32** %
